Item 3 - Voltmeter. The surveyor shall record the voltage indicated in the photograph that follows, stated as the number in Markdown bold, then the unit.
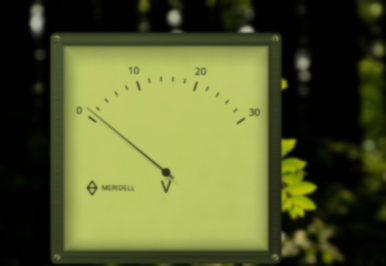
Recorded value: **1** V
